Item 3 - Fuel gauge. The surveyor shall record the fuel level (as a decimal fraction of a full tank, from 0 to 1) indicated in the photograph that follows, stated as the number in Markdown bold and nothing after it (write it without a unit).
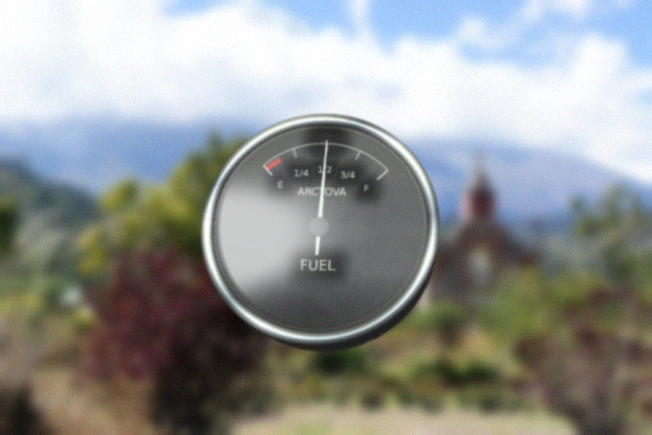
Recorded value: **0.5**
